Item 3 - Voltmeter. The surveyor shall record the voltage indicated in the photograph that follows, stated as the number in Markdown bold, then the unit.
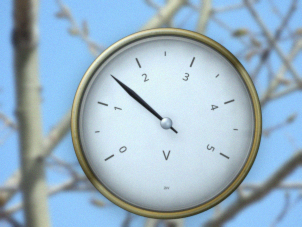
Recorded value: **1.5** V
